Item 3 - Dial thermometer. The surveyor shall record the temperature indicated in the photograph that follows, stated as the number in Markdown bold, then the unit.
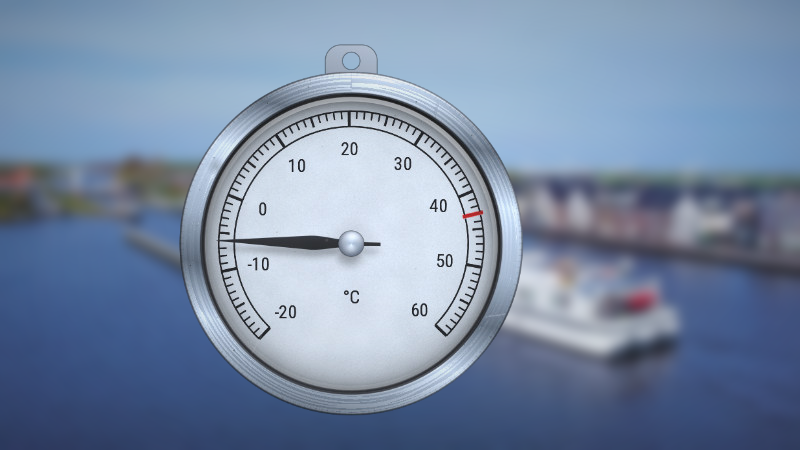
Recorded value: **-6** °C
